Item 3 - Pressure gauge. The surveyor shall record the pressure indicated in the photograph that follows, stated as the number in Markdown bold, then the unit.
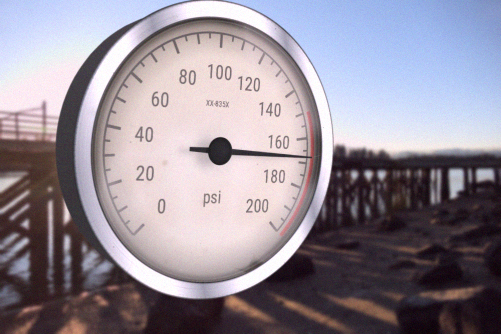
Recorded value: **167.5** psi
